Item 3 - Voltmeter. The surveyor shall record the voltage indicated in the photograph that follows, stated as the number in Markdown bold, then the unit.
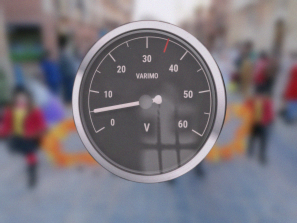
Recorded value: **5** V
